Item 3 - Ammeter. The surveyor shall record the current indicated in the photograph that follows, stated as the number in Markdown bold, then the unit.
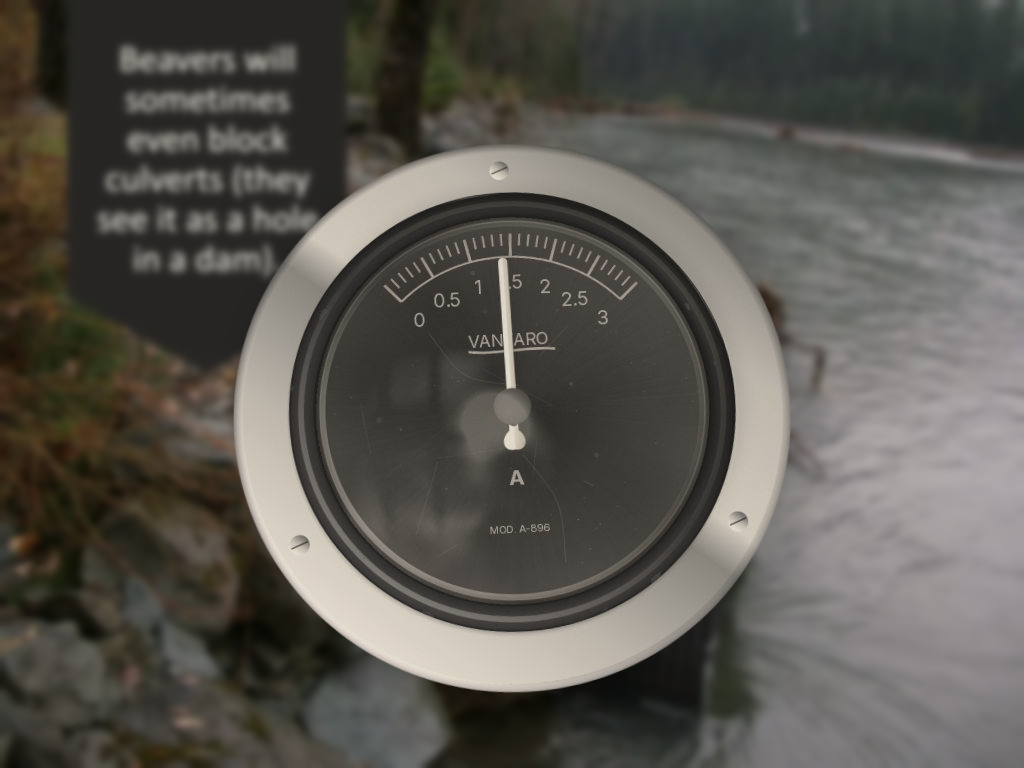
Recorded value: **1.4** A
